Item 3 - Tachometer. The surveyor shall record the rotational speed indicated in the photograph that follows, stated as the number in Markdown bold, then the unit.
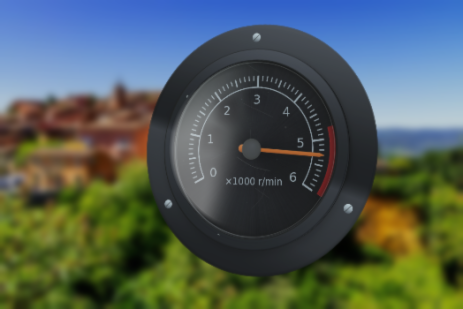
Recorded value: **5300** rpm
